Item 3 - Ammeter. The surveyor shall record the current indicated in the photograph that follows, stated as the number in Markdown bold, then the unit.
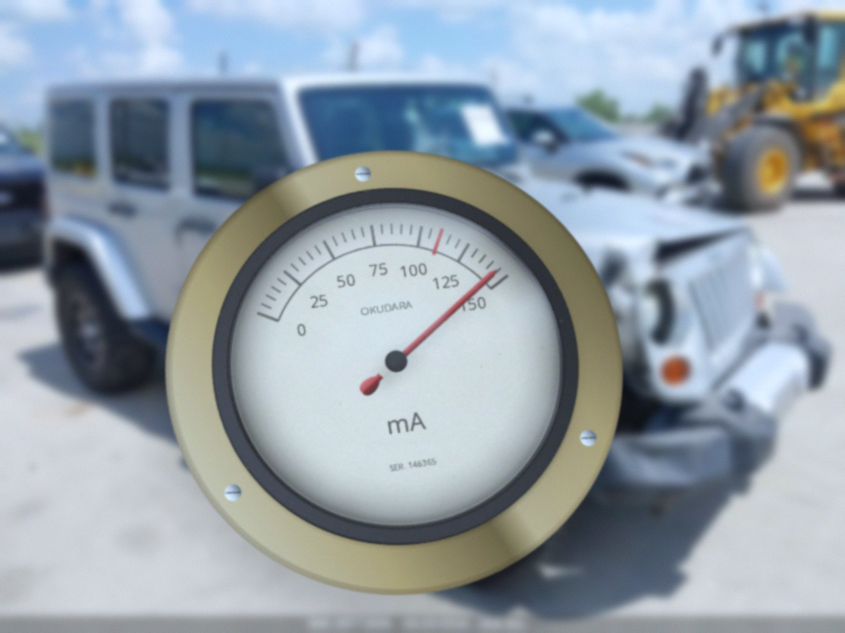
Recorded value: **145** mA
